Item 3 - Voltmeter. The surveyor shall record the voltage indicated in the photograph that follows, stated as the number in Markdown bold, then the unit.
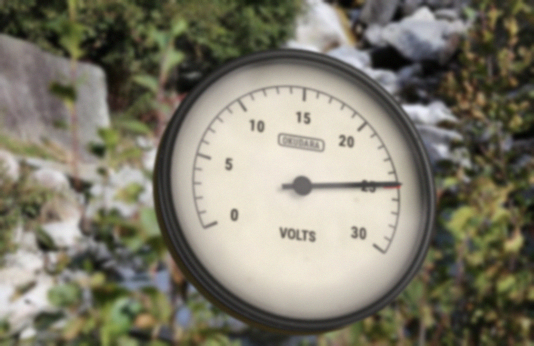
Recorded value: **25** V
